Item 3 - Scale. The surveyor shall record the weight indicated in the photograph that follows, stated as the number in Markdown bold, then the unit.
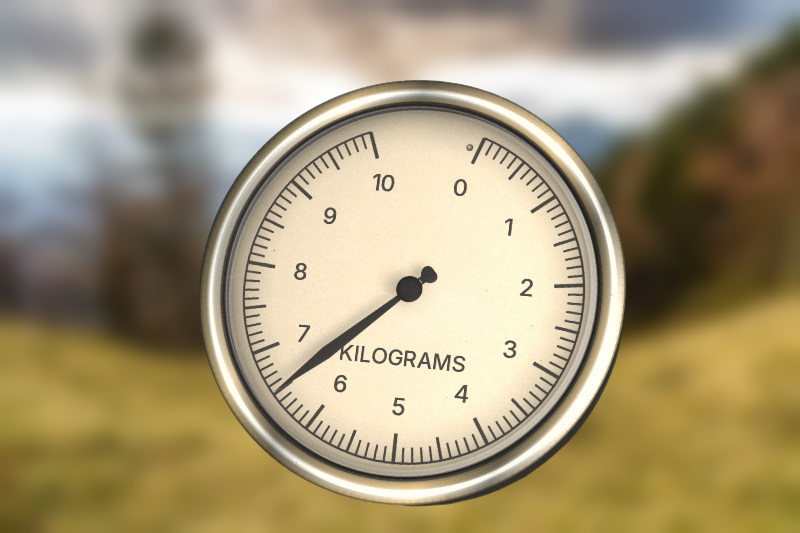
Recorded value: **6.5** kg
